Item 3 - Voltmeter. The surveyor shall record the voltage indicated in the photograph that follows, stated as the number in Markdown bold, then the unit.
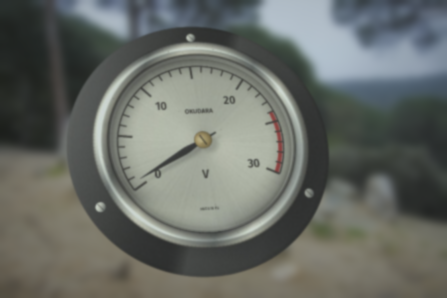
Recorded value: **0.5** V
